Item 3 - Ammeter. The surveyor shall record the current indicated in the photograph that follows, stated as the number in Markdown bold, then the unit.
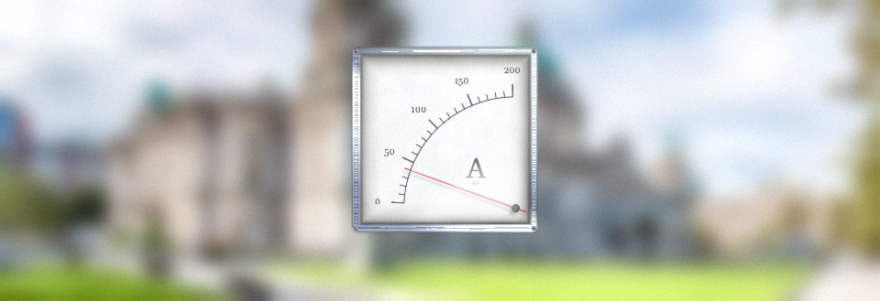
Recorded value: **40** A
